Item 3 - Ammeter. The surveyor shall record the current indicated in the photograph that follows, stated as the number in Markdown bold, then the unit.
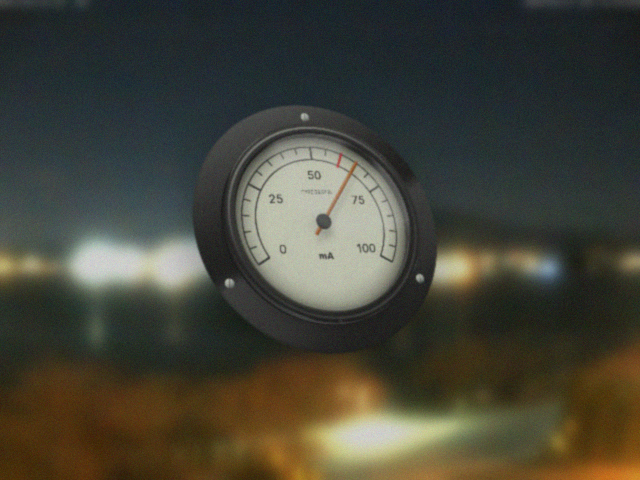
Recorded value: **65** mA
